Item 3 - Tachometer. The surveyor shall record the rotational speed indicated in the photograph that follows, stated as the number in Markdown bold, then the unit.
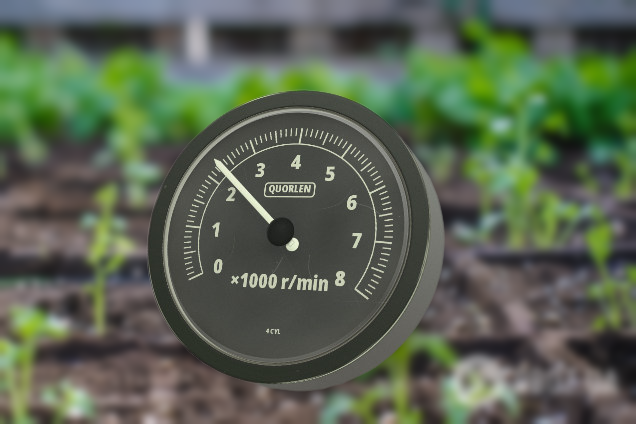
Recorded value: **2300** rpm
